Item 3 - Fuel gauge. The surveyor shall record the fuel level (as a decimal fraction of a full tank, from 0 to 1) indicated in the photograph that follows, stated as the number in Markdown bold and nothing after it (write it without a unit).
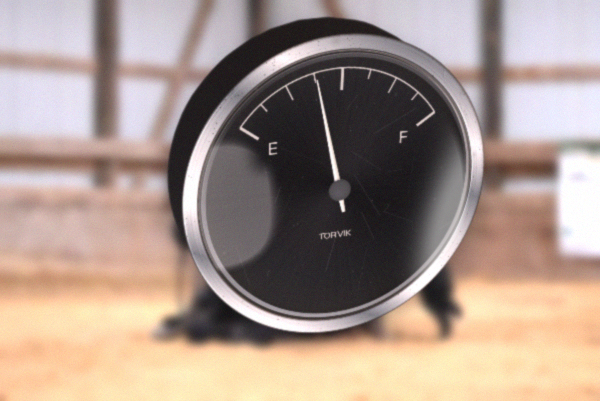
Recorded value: **0.375**
